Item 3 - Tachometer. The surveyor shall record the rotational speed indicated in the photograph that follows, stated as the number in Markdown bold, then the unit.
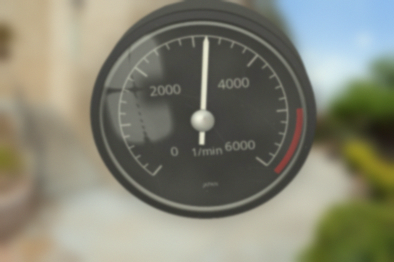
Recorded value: **3200** rpm
